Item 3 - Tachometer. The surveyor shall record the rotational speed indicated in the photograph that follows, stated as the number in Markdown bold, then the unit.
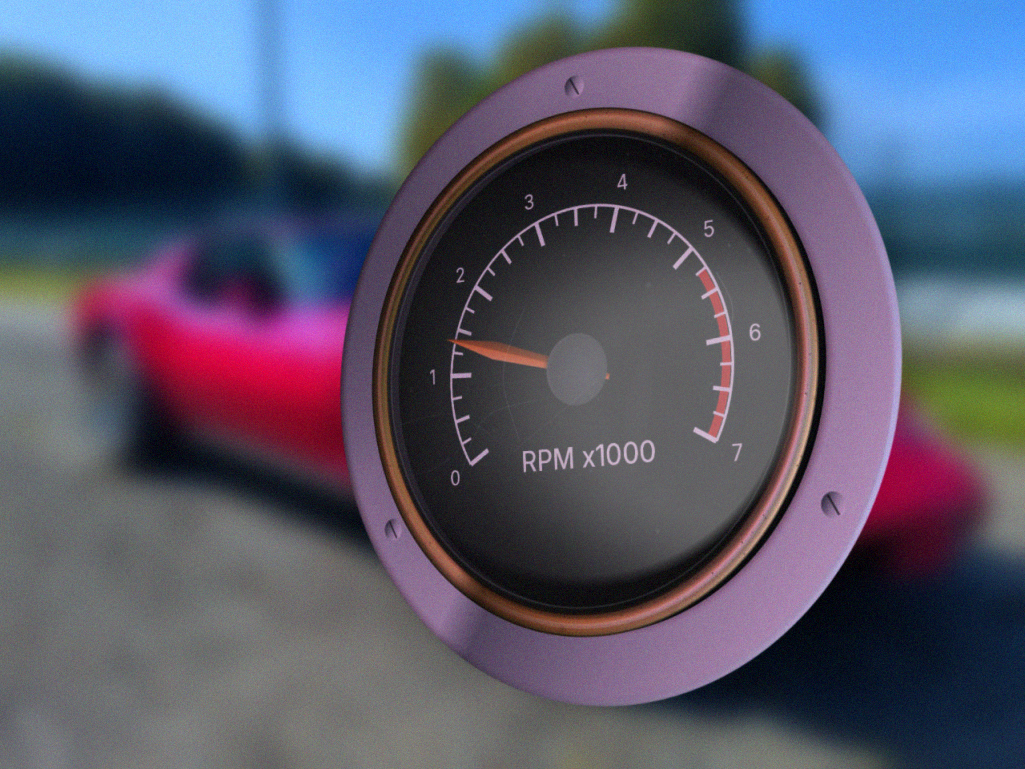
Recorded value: **1375** rpm
